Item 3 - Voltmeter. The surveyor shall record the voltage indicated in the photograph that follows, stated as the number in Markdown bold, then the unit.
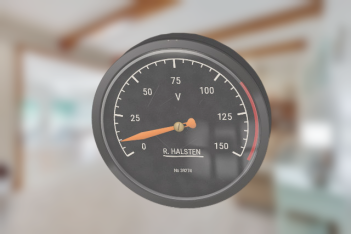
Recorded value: **10** V
